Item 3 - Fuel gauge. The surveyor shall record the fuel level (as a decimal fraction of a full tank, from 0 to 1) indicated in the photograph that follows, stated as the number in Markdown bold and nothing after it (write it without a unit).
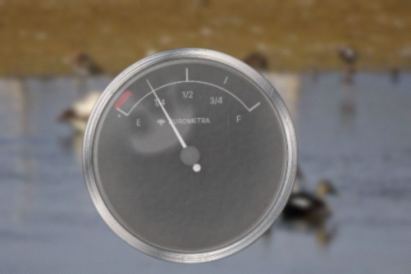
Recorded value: **0.25**
